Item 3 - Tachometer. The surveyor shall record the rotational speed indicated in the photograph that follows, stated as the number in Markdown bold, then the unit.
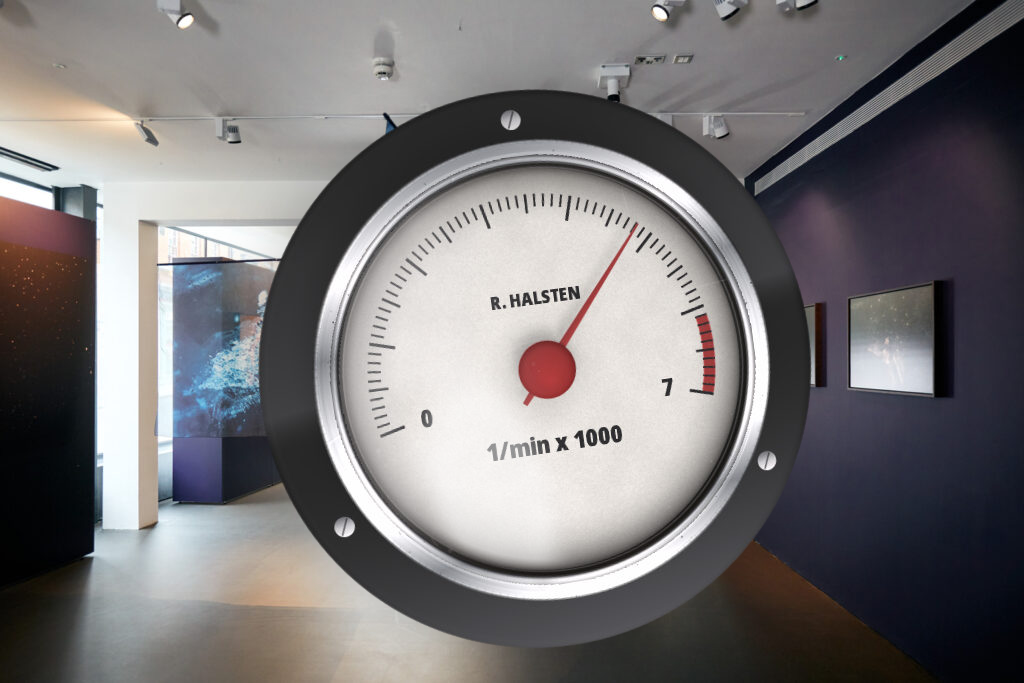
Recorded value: **4800** rpm
